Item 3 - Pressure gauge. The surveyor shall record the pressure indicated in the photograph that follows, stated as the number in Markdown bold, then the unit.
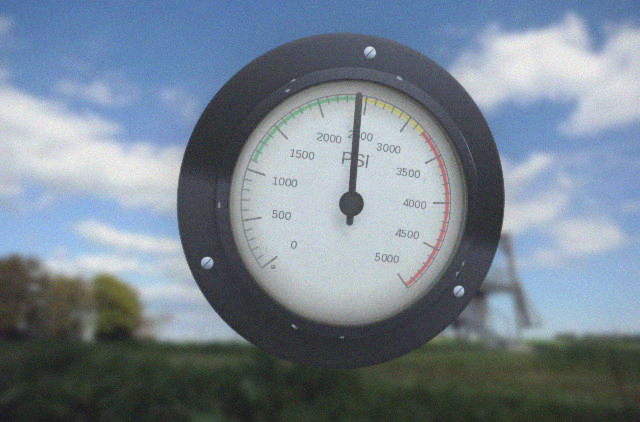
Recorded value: **2400** psi
